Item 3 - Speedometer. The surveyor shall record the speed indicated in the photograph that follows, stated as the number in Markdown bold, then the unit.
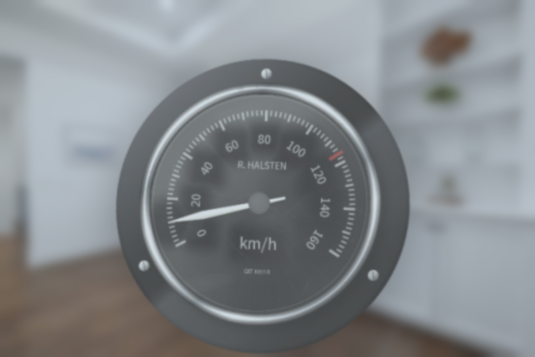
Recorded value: **10** km/h
